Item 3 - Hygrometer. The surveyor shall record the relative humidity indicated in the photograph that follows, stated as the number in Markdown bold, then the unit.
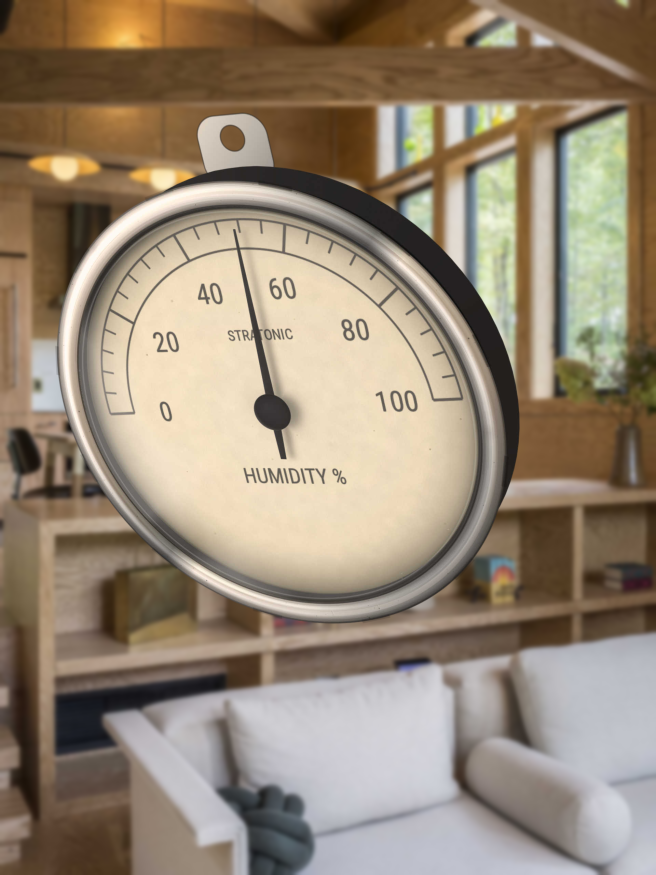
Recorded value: **52** %
